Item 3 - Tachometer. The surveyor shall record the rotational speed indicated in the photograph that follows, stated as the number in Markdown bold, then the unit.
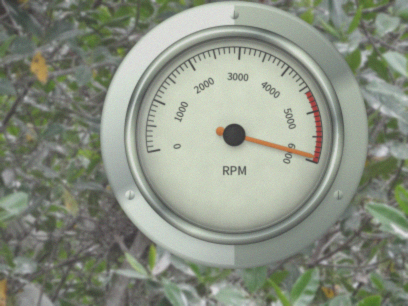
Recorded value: **5900** rpm
